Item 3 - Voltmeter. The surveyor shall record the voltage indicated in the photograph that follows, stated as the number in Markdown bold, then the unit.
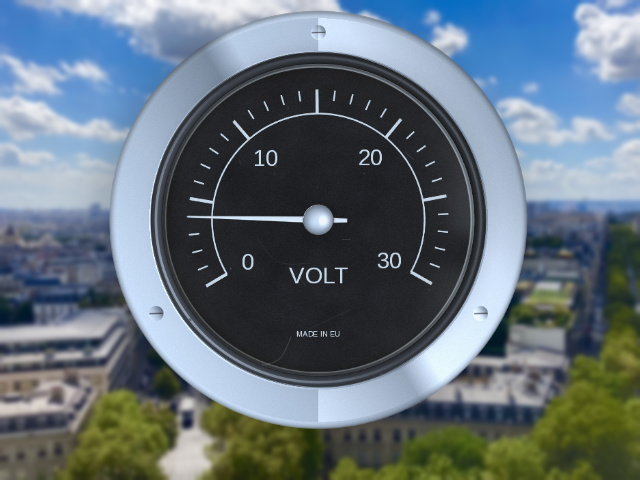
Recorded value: **4** V
